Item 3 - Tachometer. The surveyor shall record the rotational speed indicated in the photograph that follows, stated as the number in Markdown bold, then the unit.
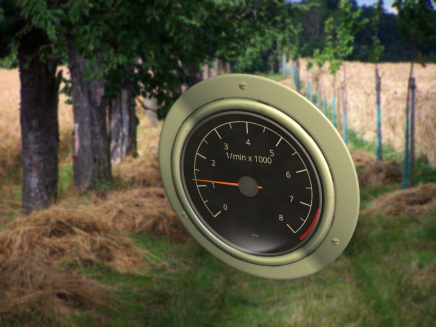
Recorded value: **1250** rpm
